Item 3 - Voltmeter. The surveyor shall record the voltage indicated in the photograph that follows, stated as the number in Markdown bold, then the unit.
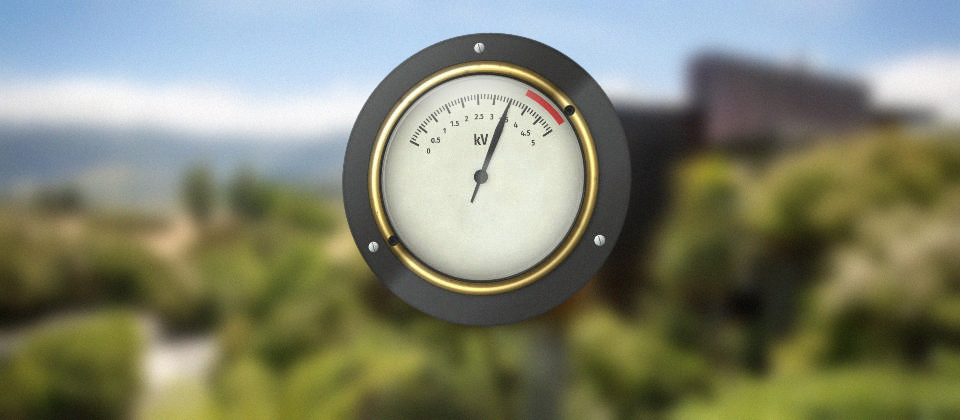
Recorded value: **3.5** kV
